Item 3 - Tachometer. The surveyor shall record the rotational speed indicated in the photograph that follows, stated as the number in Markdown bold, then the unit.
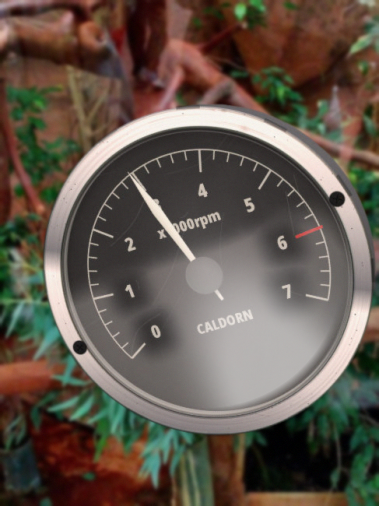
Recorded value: **3000** rpm
